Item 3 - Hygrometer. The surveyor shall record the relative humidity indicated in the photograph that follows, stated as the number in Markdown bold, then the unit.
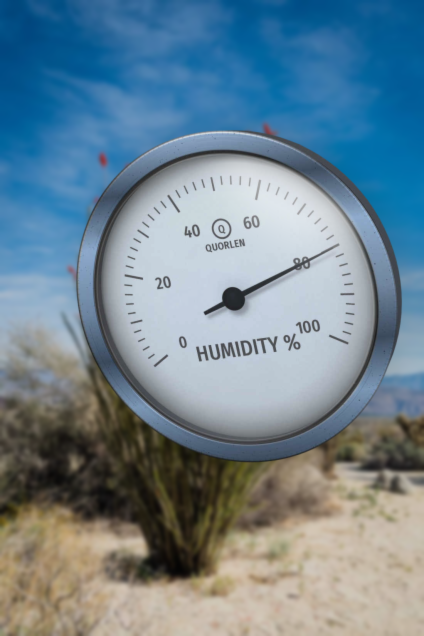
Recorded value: **80** %
